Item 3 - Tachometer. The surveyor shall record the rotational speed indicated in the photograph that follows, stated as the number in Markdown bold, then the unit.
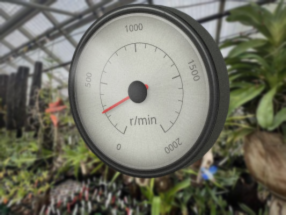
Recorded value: **250** rpm
